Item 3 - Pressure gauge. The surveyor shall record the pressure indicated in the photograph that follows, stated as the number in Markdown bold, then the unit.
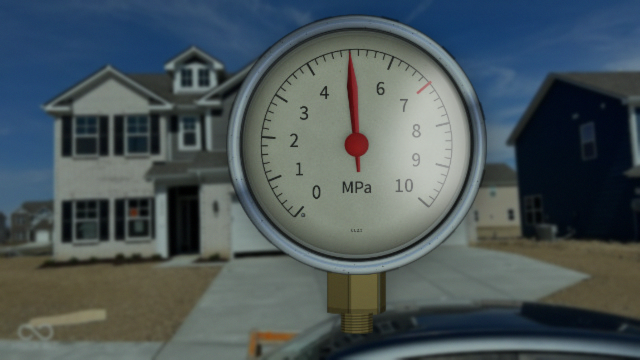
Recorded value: **5** MPa
